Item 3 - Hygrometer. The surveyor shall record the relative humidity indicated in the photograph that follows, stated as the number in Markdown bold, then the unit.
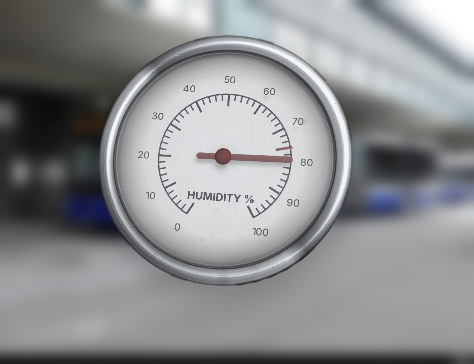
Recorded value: **80** %
